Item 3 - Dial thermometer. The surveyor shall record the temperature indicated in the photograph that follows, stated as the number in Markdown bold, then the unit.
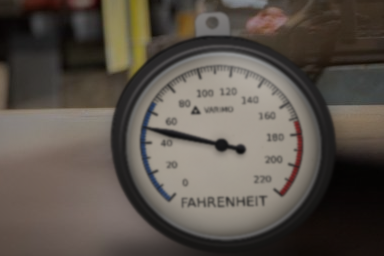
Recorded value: **50** °F
